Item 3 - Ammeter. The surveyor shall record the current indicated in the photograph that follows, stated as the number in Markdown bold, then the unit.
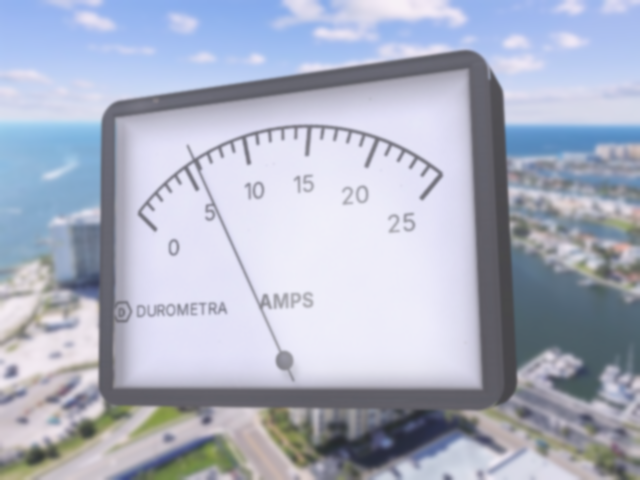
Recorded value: **6** A
